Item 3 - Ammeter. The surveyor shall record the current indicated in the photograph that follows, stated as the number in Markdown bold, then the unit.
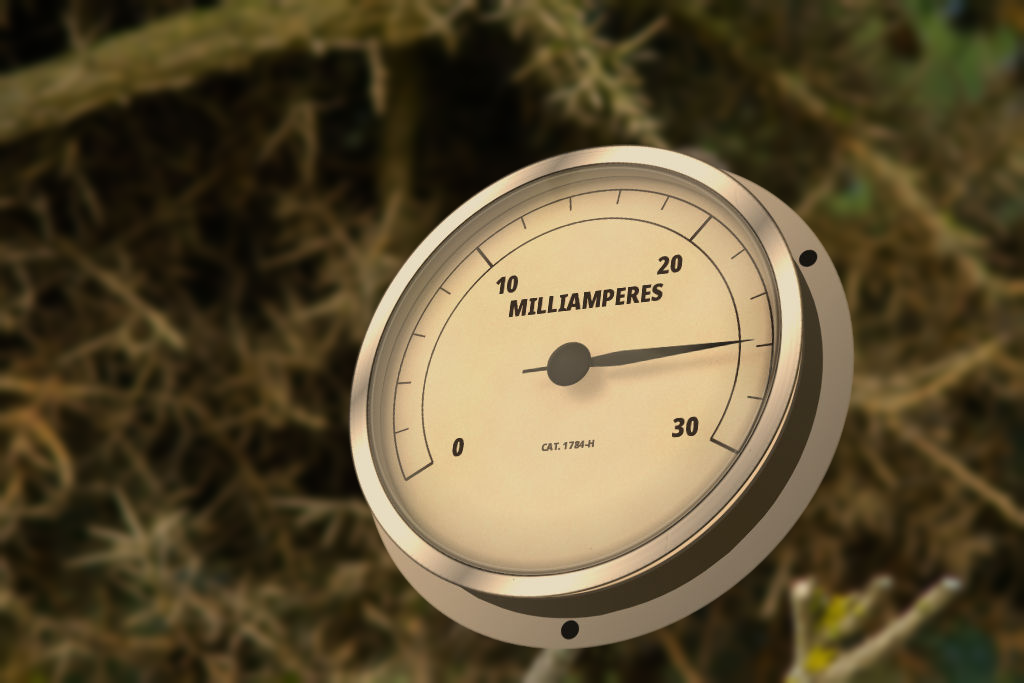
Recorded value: **26** mA
